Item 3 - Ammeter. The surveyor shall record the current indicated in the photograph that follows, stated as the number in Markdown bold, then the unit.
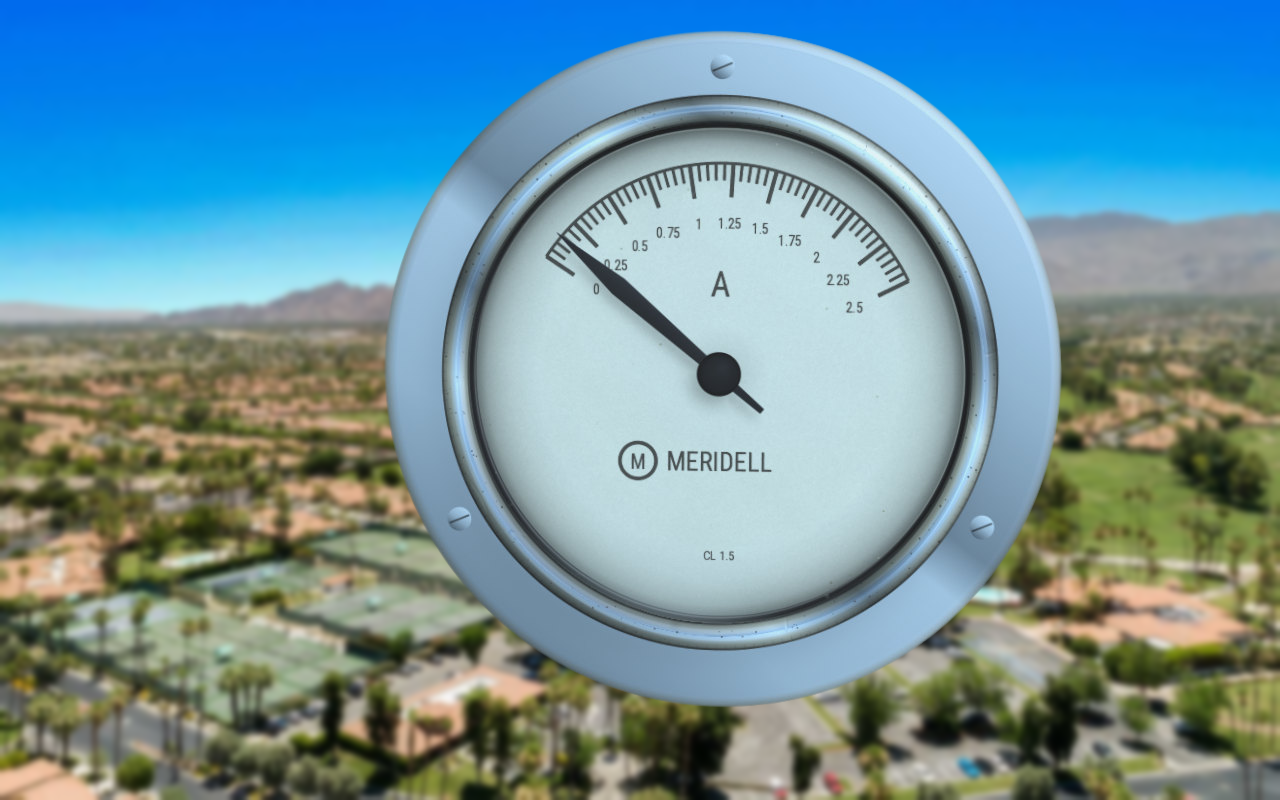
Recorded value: **0.15** A
